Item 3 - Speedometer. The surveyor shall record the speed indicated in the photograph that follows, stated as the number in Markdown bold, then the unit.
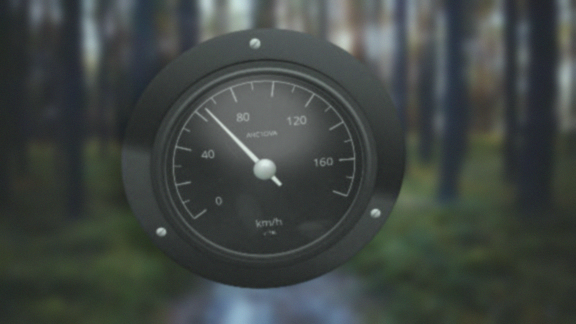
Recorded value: **65** km/h
